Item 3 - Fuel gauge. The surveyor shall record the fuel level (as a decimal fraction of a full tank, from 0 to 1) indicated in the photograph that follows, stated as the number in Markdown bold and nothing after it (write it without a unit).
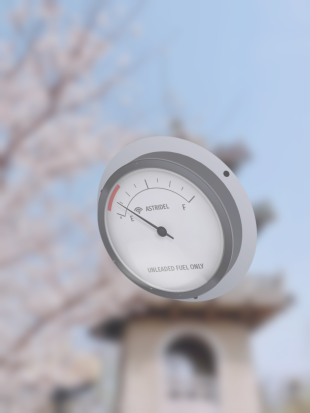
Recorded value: **0.125**
